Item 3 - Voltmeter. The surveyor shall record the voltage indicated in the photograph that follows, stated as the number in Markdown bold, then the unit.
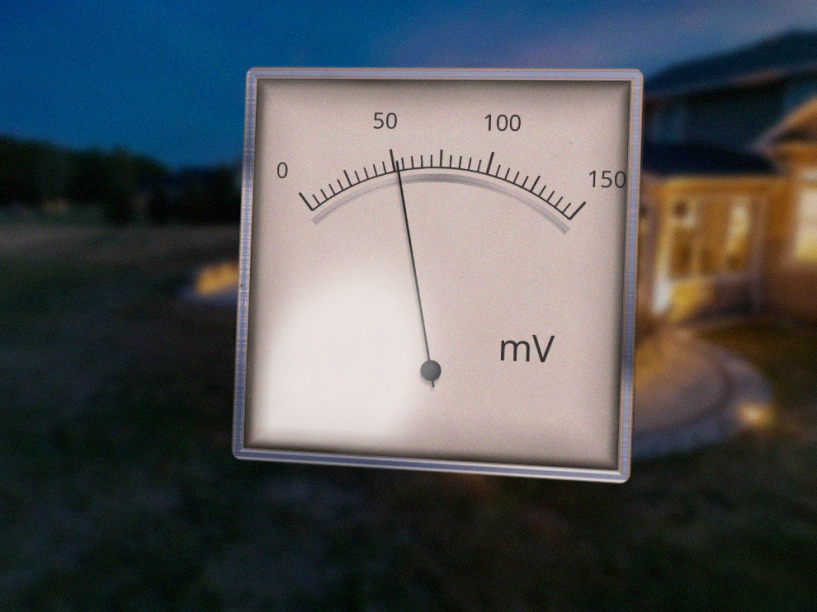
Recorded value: **52.5** mV
